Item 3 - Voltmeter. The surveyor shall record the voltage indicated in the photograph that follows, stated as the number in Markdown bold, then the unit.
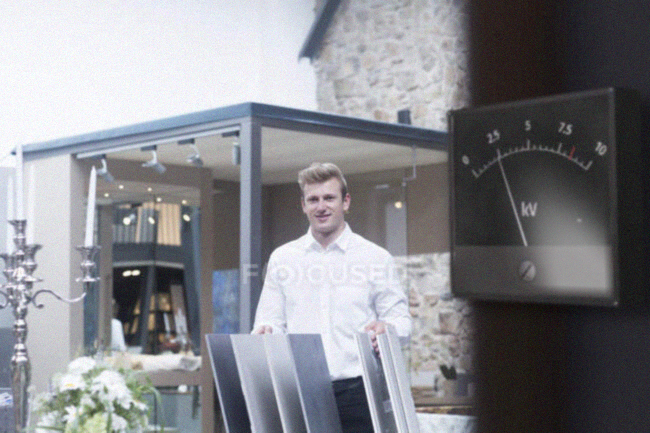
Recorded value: **2.5** kV
